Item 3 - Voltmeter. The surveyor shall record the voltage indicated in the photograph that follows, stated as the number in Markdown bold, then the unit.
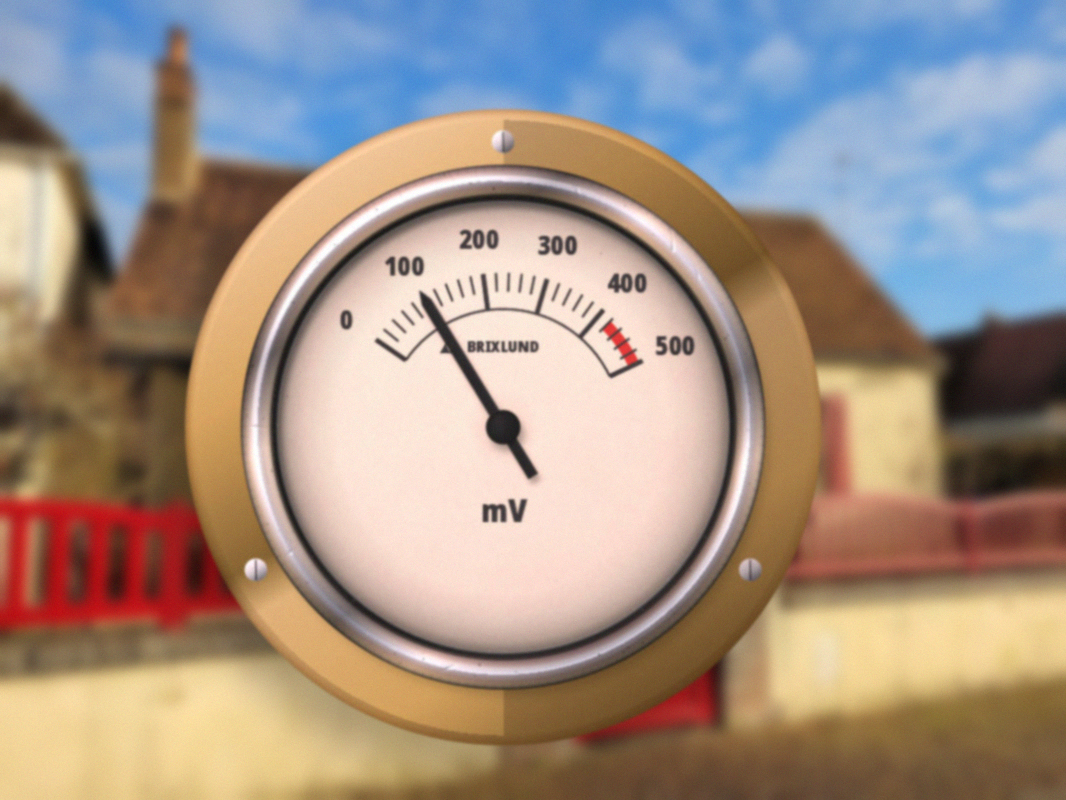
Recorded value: **100** mV
